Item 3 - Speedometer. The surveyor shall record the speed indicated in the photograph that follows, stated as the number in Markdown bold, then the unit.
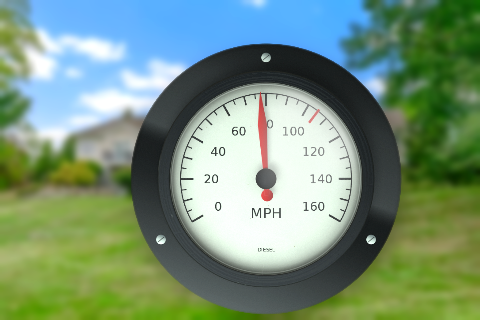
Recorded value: **77.5** mph
